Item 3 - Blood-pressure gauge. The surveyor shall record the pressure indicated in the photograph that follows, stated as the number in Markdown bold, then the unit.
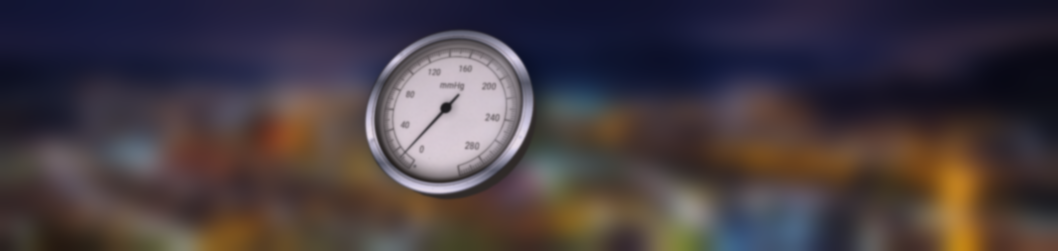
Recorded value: **10** mmHg
